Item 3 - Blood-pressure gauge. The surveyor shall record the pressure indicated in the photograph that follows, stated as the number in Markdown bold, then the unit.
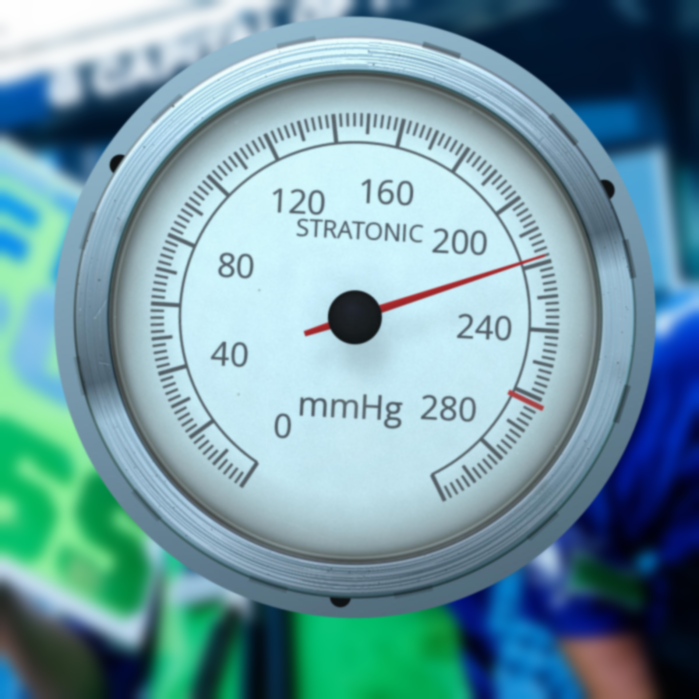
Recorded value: **218** mmHg
